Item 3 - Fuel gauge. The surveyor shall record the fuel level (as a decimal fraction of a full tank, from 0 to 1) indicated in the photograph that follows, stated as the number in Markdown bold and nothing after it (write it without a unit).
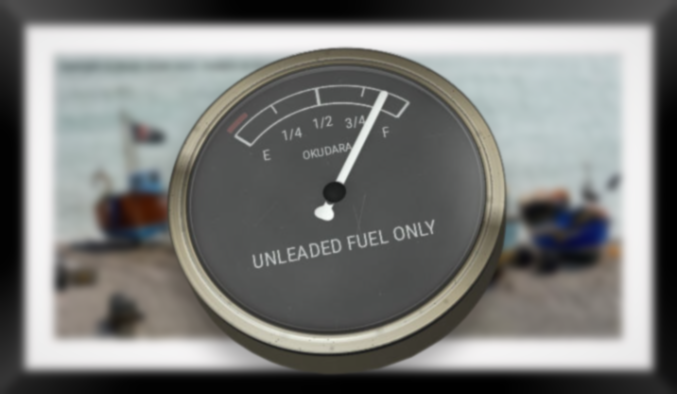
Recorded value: **0.875**
